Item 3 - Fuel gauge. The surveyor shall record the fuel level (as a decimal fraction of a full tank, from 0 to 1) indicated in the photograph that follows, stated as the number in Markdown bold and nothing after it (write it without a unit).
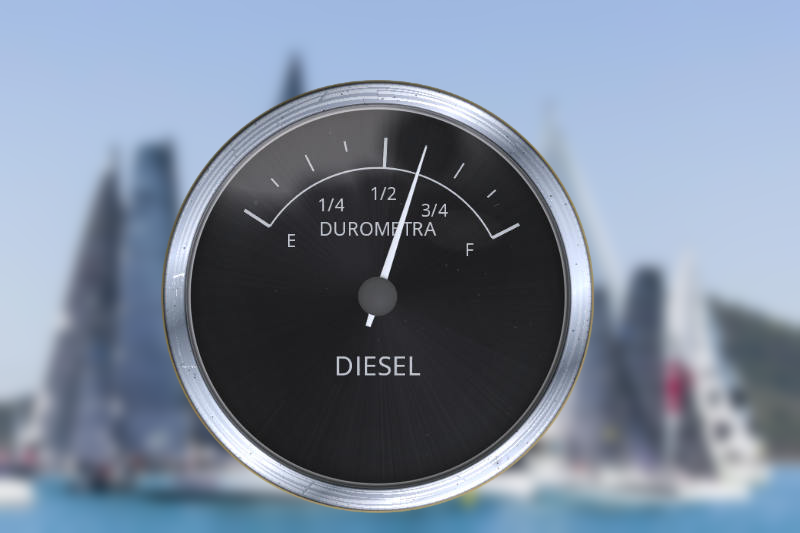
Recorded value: **0.625**
